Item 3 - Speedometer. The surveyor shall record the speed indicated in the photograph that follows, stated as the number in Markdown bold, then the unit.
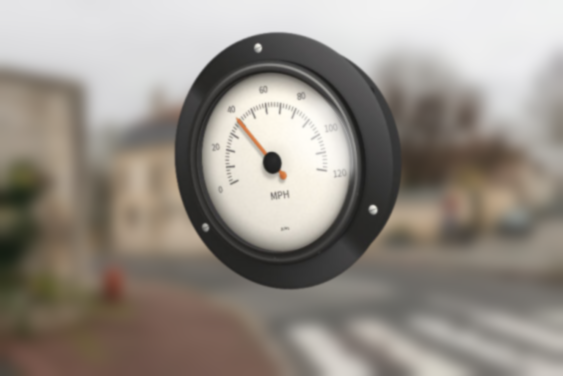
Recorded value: **40** mph
